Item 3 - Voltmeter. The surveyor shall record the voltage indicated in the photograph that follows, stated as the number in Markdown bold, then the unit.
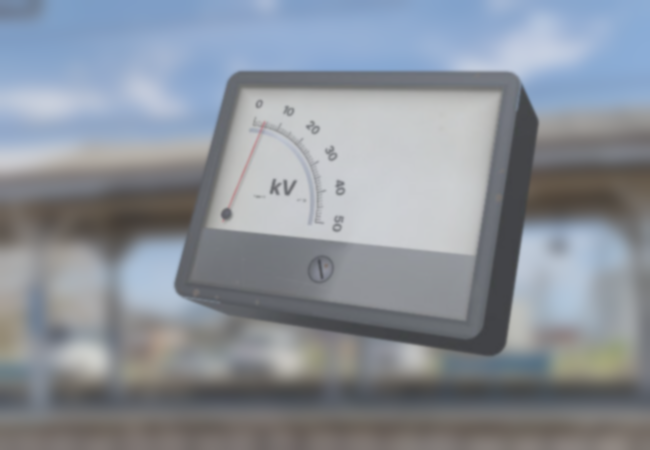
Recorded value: **5** kV
